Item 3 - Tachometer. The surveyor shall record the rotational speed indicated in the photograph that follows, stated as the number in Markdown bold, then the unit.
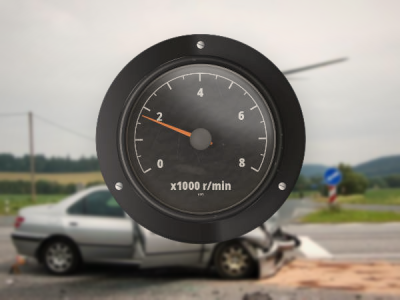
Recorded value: **1750** rpm
